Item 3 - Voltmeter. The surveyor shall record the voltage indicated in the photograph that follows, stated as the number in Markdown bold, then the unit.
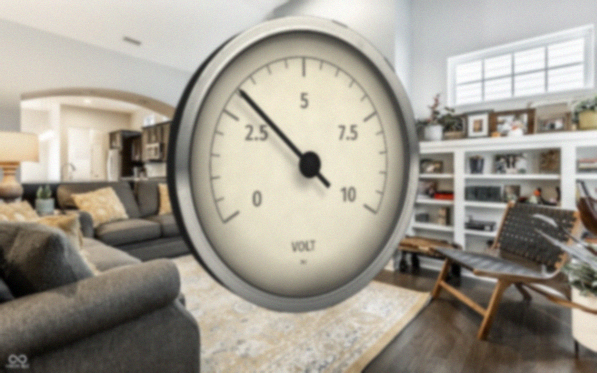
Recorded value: **3** V
